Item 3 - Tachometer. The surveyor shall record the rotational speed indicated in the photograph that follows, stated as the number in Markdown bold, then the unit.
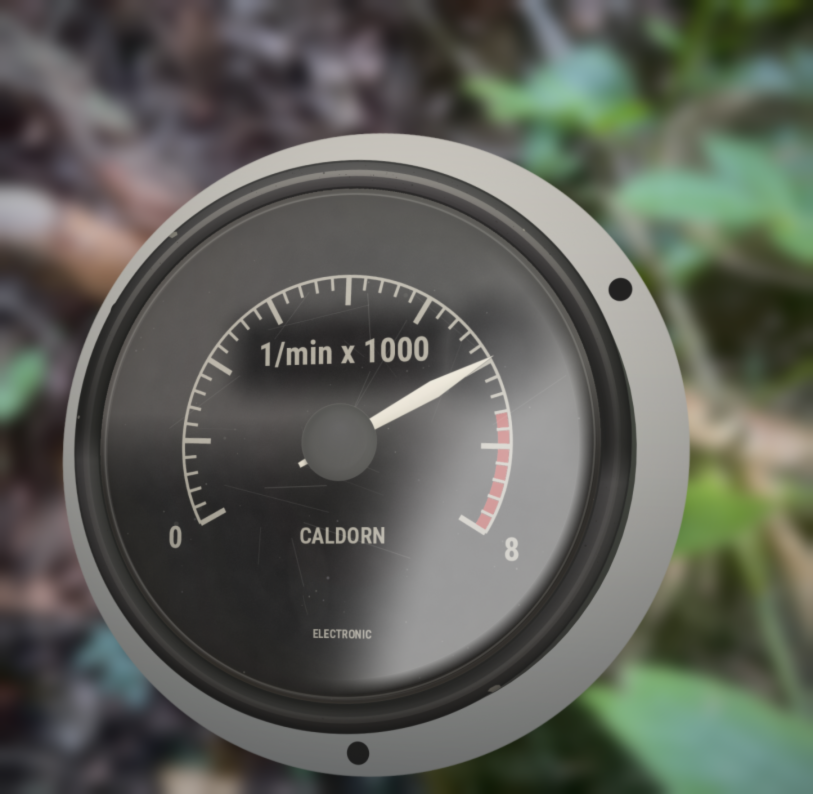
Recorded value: **6000** rpm
